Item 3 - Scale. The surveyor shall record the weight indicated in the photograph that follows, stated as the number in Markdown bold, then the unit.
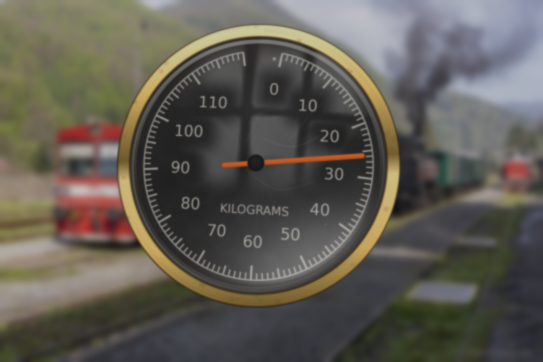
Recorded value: **26** kg
